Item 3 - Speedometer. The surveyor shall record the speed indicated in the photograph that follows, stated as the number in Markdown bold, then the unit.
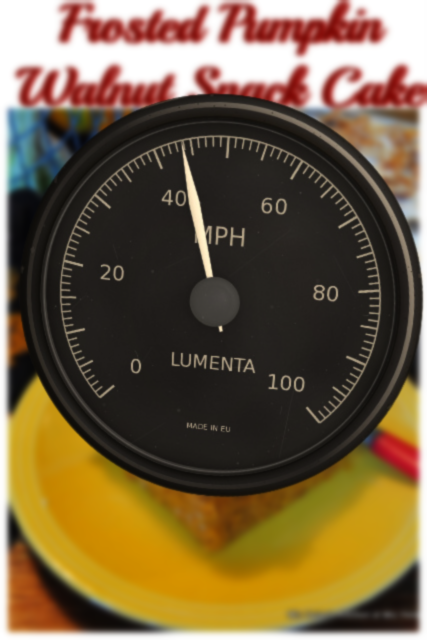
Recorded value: **44** mph
